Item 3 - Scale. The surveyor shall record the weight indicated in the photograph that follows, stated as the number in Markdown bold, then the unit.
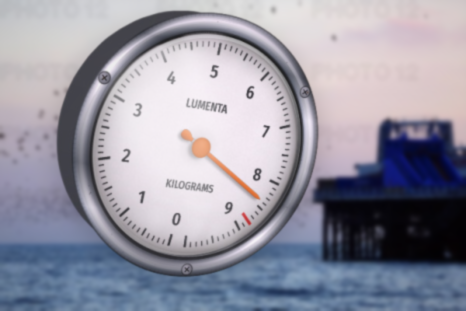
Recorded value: **8.4** kg
